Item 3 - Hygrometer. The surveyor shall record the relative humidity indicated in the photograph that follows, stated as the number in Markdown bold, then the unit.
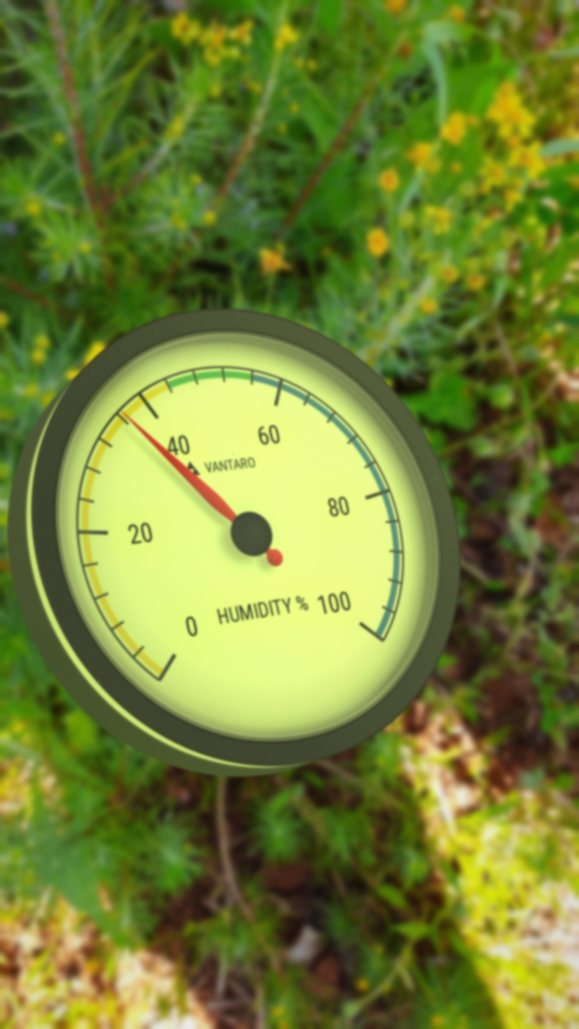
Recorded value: **36** %
